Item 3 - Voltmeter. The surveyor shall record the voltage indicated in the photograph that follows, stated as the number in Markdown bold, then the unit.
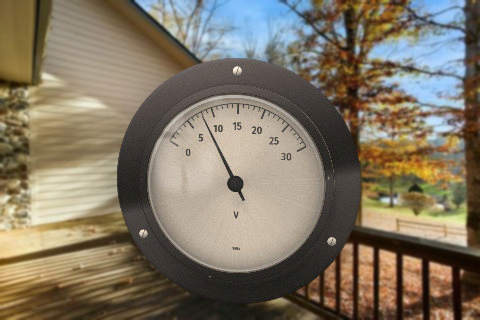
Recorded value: **8** V
